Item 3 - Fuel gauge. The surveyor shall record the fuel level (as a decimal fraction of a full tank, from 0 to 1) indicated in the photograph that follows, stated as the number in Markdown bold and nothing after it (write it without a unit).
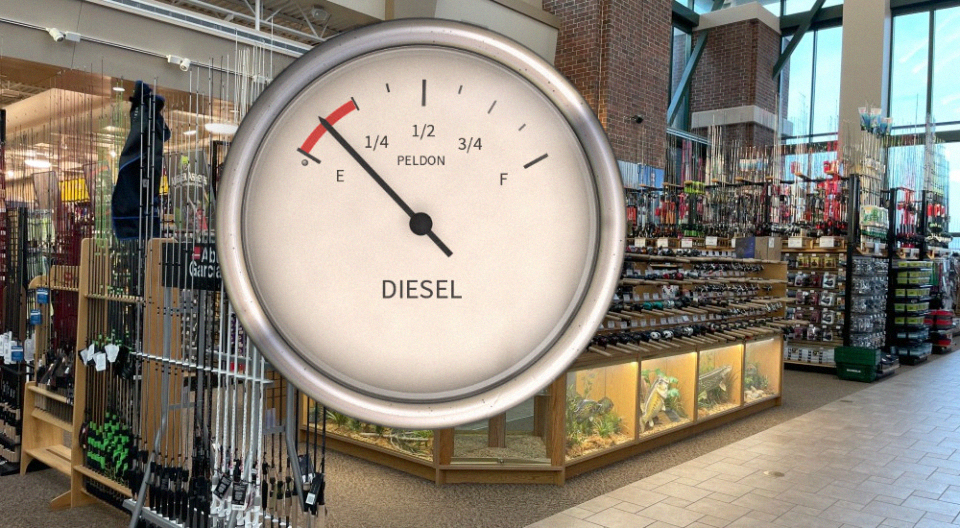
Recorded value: **0.125**
